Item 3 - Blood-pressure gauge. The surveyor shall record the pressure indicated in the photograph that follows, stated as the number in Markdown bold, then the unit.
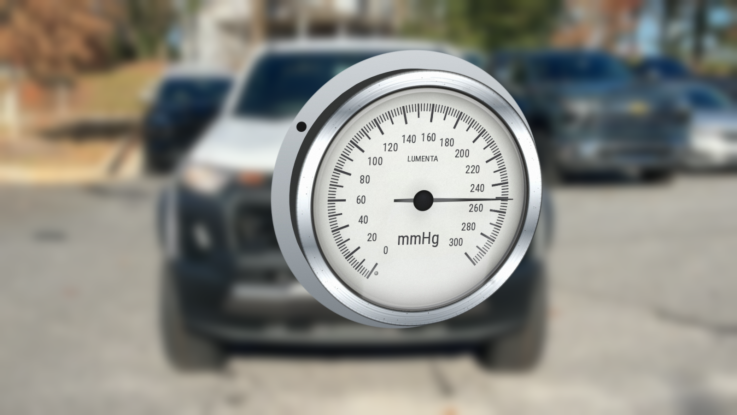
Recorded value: **250** mmHg
